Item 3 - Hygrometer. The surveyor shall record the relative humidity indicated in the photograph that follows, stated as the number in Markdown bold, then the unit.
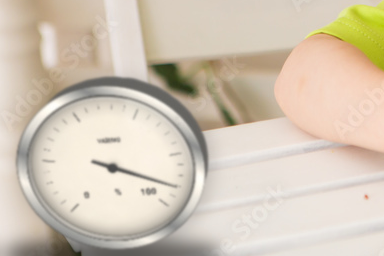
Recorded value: **92** %
